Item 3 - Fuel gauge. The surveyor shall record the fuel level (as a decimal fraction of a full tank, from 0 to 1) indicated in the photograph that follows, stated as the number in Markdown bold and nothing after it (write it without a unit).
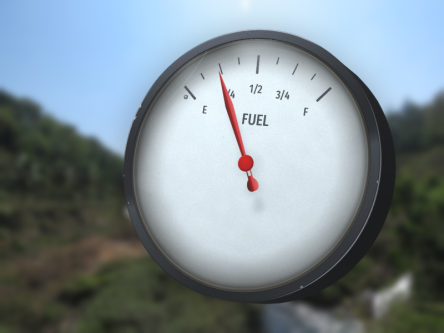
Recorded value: **0.25**
